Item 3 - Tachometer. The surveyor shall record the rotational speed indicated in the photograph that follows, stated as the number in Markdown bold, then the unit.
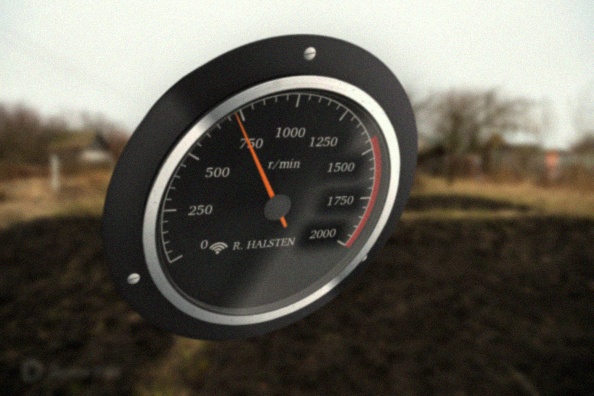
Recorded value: **725** rpm
